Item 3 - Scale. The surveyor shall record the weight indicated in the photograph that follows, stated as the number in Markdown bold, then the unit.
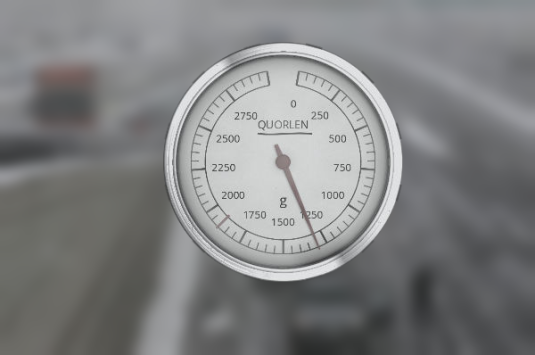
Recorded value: **1300** g
